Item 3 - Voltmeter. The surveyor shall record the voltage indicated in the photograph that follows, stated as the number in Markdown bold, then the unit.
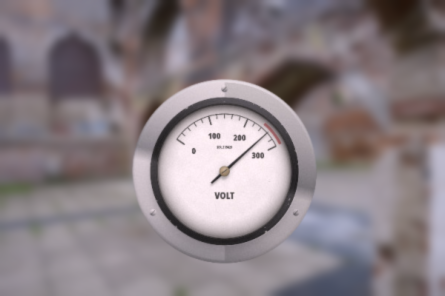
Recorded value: **260** V
